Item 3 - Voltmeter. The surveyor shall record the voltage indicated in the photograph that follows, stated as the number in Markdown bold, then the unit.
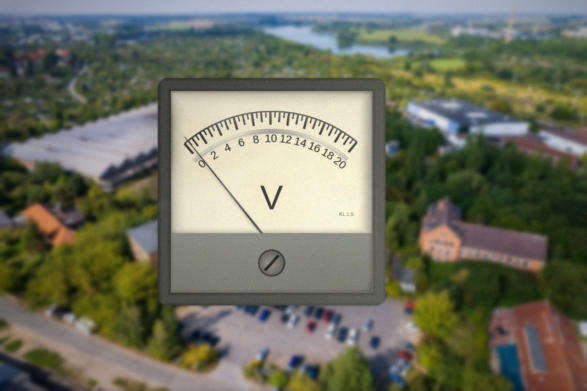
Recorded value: **0.5** V
